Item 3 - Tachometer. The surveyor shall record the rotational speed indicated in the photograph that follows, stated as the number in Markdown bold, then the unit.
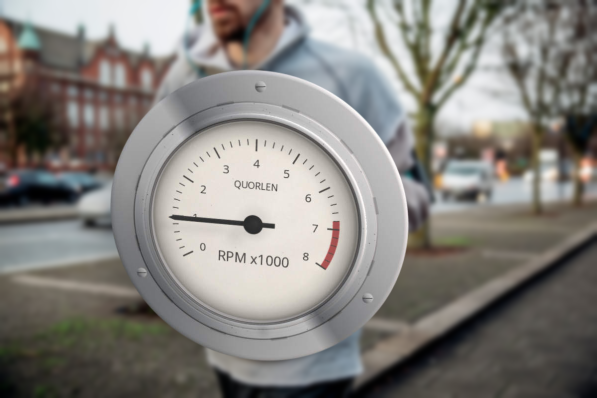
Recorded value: **1000** rpm
